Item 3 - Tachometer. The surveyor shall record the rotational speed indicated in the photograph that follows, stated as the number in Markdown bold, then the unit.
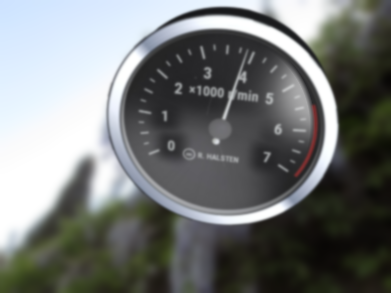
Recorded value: **3875** rpm
